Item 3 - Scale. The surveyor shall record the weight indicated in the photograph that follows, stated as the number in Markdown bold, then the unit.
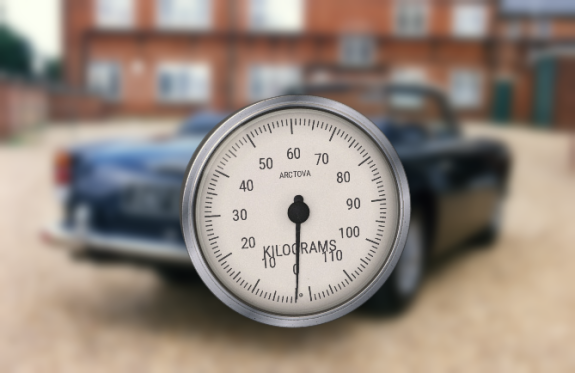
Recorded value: **0** kg
